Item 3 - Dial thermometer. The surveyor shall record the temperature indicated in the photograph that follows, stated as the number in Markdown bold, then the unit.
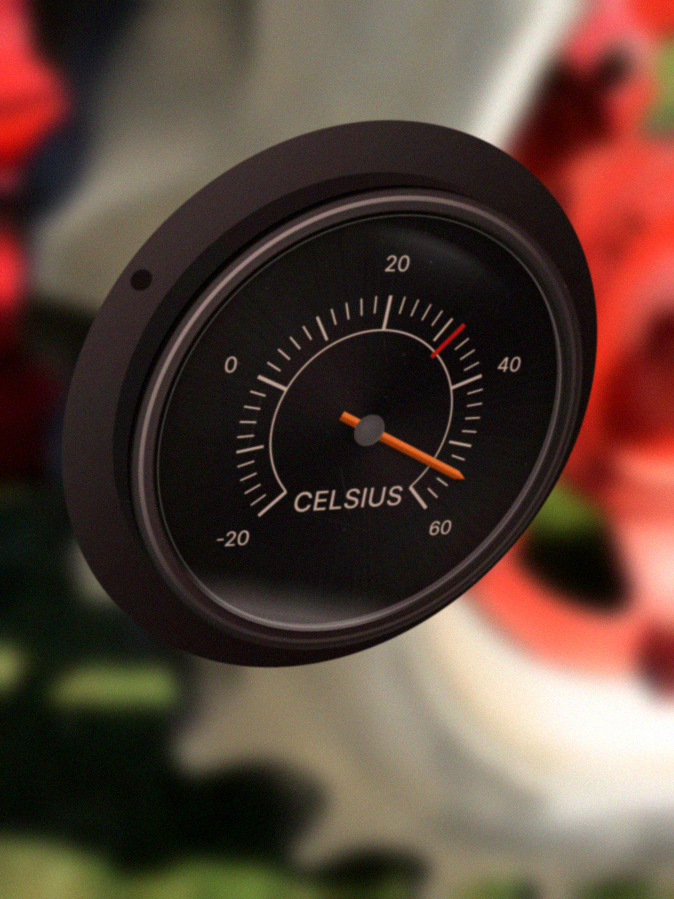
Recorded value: **54** °C
